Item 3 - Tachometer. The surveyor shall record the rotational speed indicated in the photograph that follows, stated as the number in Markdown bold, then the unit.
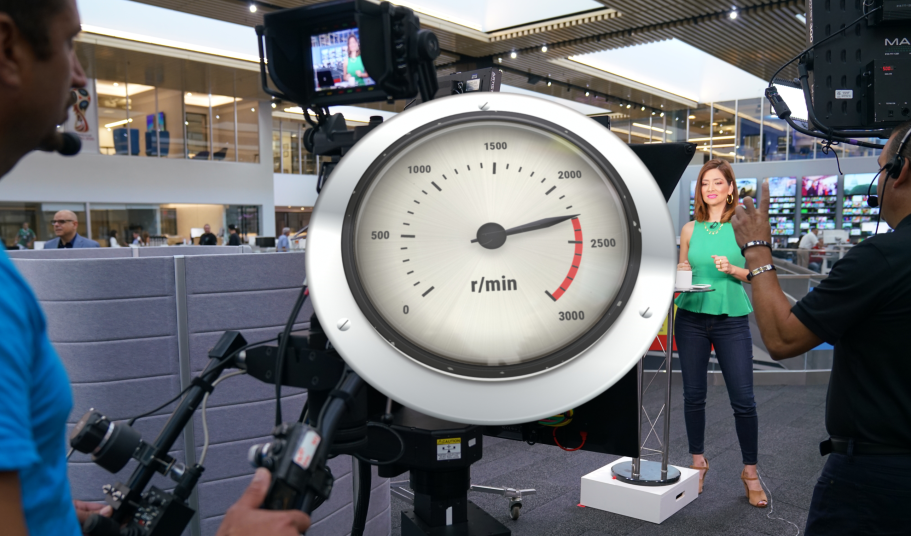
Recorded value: **2300** rpm
